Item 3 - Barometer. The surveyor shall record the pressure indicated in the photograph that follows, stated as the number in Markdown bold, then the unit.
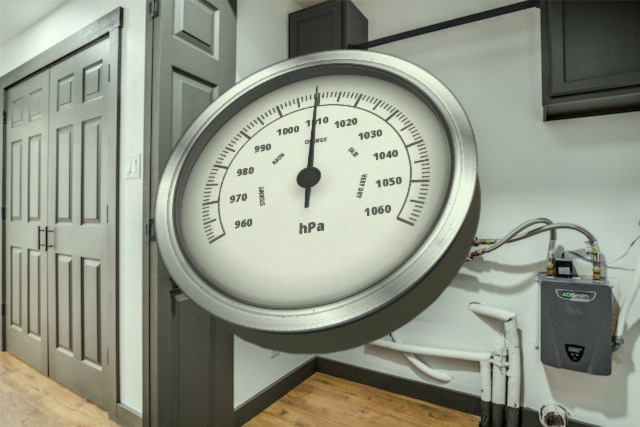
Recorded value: **1010** hPa
